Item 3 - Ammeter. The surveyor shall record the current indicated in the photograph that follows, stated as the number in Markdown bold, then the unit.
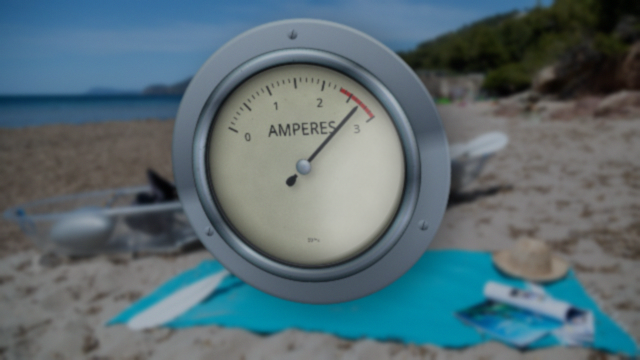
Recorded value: **2.7** A
